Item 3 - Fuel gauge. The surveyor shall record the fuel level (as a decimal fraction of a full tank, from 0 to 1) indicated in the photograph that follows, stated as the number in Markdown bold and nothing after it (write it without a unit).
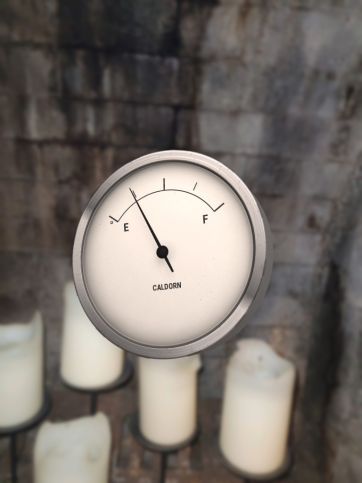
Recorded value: **0.25**
